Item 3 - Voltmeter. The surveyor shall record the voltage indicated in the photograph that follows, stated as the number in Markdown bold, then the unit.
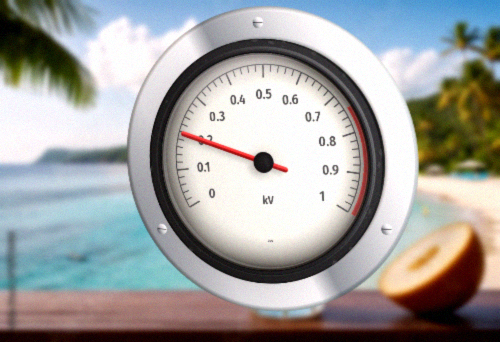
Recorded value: **0.2** kV
